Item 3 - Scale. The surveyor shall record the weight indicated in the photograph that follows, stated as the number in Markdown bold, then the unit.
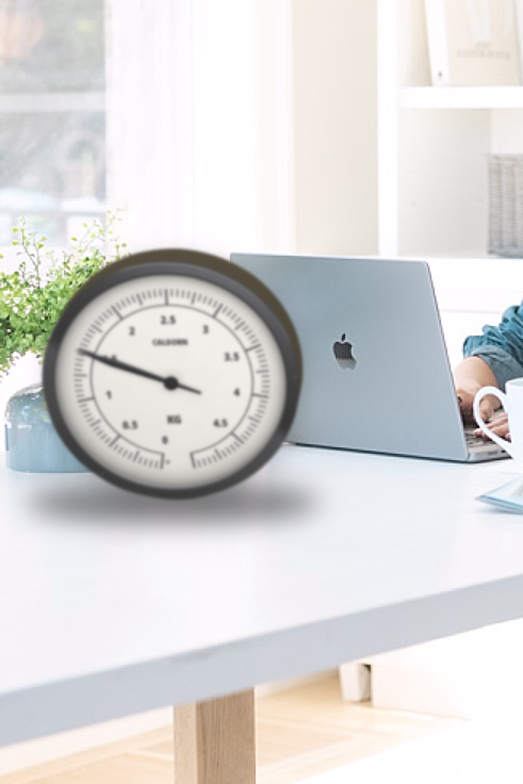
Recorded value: **1.5** kg
